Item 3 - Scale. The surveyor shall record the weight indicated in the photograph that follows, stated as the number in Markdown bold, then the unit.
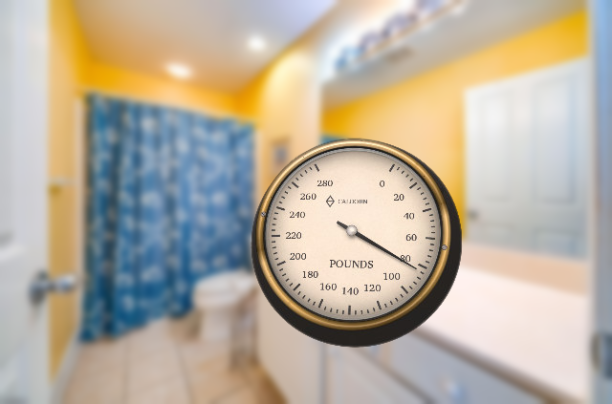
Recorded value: **84** lb
